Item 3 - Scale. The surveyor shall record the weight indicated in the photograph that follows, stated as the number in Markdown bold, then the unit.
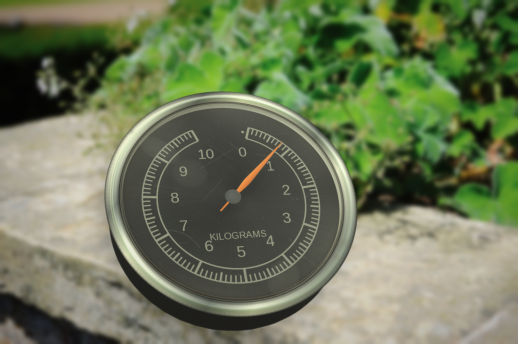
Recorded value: **0.8** kg
